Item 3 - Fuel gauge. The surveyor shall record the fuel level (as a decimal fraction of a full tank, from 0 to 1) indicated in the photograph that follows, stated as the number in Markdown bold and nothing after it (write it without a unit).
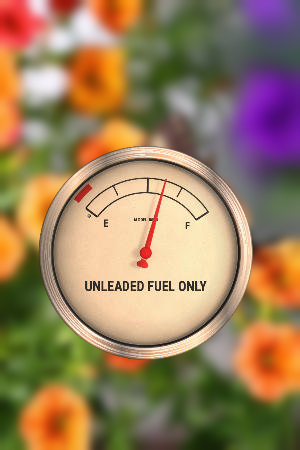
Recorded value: **0.625**
